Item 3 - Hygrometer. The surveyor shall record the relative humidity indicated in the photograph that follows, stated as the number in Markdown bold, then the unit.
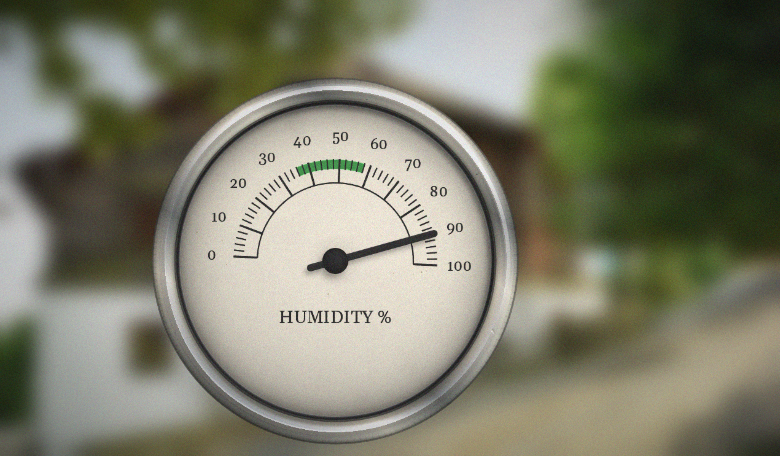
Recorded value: **90** %
